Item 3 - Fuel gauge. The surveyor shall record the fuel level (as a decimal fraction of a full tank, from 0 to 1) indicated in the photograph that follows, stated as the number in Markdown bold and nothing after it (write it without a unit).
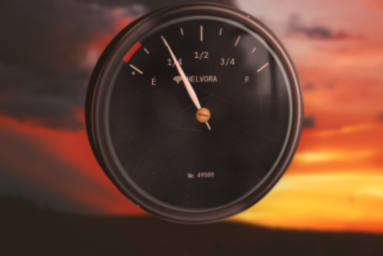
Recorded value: **0.25**
